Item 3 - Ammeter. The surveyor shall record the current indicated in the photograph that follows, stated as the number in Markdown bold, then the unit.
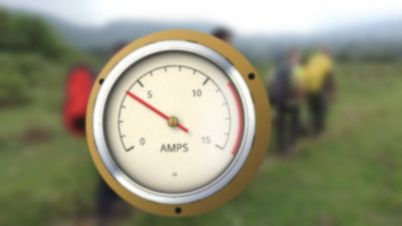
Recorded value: **4** A
